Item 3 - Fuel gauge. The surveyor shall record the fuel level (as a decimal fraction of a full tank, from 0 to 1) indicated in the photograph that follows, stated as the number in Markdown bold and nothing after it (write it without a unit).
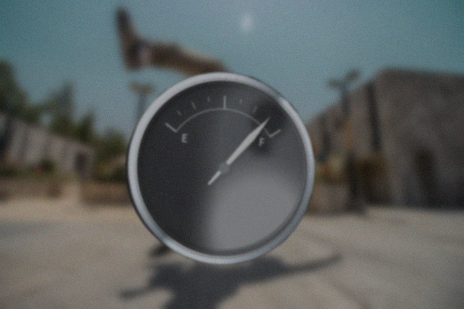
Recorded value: **0.875**
